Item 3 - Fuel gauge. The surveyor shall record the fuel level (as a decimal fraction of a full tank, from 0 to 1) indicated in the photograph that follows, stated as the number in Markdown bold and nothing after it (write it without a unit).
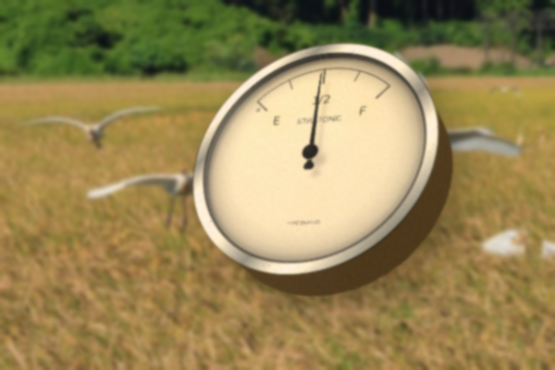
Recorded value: **0.5**
